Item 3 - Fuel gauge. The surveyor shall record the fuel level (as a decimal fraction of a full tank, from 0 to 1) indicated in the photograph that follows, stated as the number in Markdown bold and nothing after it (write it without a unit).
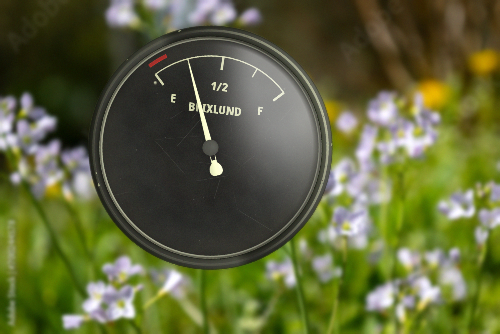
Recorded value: **0.25**
